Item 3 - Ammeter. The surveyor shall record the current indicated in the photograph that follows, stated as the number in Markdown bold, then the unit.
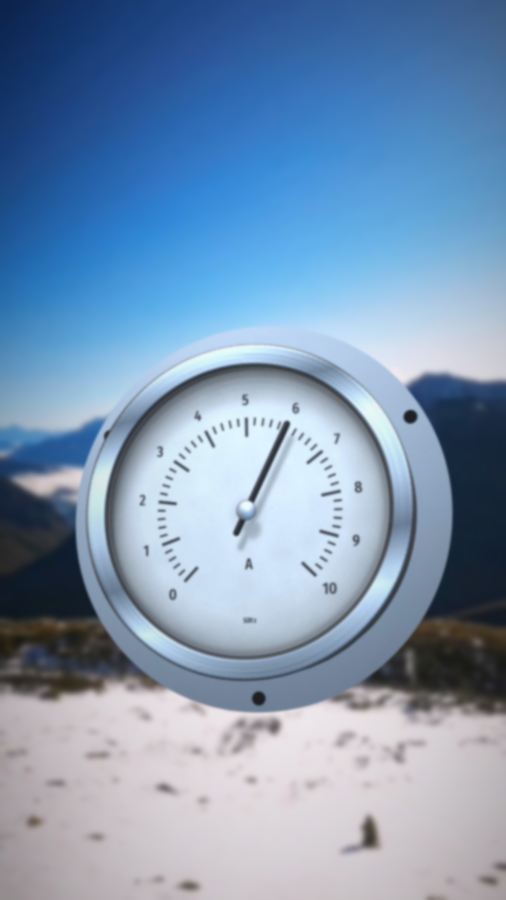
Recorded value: **6** A
